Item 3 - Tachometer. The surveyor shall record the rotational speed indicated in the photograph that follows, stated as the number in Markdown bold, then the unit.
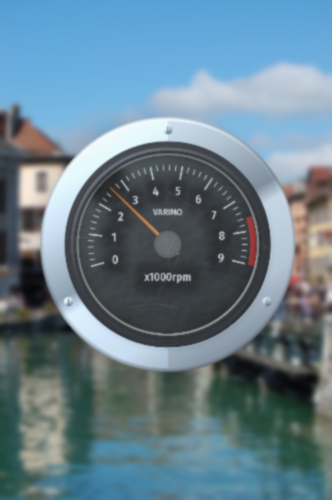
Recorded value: **2600** rpm
